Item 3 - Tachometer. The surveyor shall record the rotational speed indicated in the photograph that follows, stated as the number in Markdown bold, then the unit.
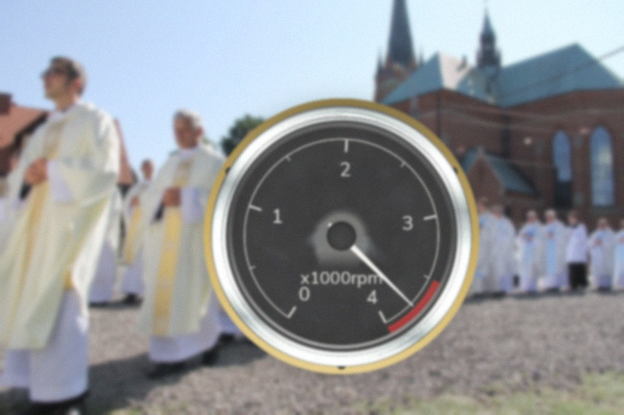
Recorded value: **3750** rpm
